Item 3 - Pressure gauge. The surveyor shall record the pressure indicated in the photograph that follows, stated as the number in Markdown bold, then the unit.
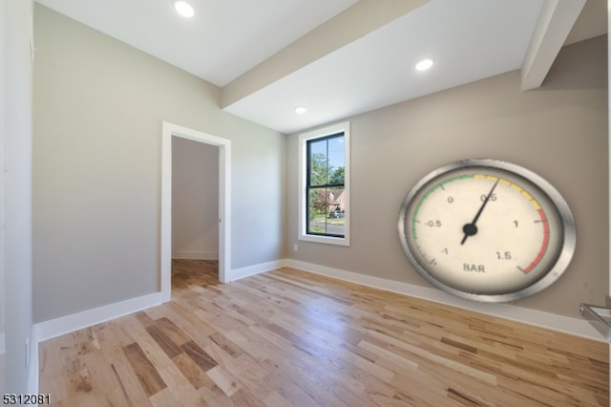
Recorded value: **0.5** bar
